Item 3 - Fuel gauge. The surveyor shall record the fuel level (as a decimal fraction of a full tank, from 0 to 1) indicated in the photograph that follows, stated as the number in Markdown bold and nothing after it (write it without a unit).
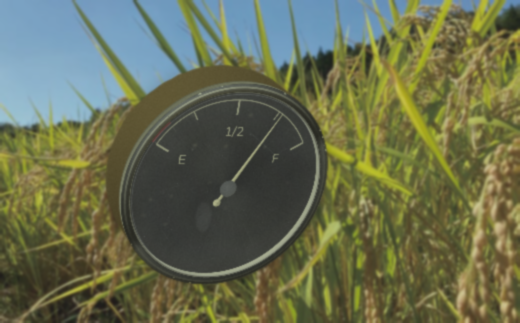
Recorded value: **0.75**
